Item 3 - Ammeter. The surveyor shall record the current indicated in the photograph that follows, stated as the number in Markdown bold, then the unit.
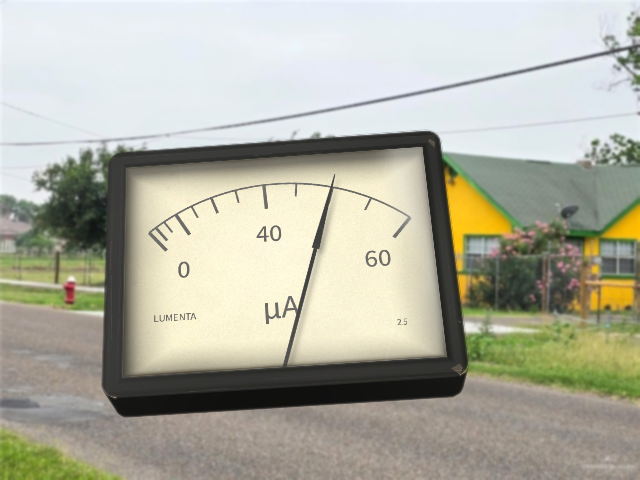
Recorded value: **50** µA
